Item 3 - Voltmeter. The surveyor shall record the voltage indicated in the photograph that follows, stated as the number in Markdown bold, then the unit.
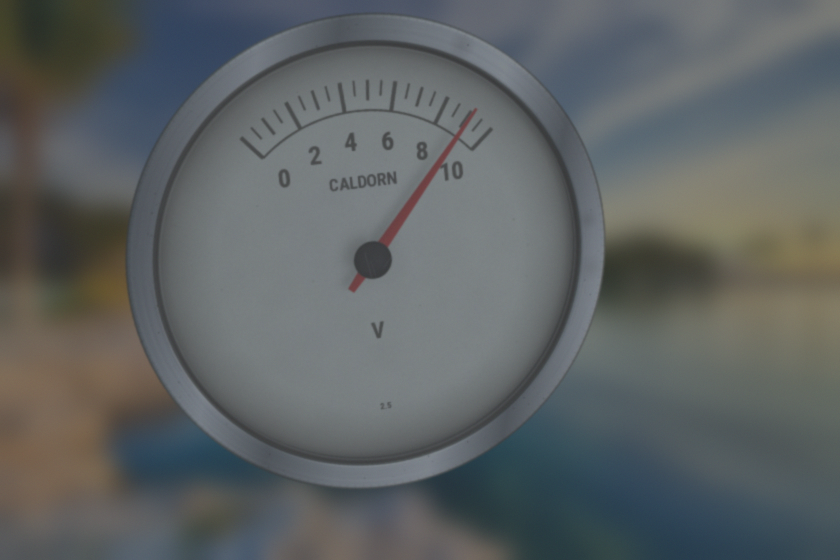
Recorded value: **9** V
